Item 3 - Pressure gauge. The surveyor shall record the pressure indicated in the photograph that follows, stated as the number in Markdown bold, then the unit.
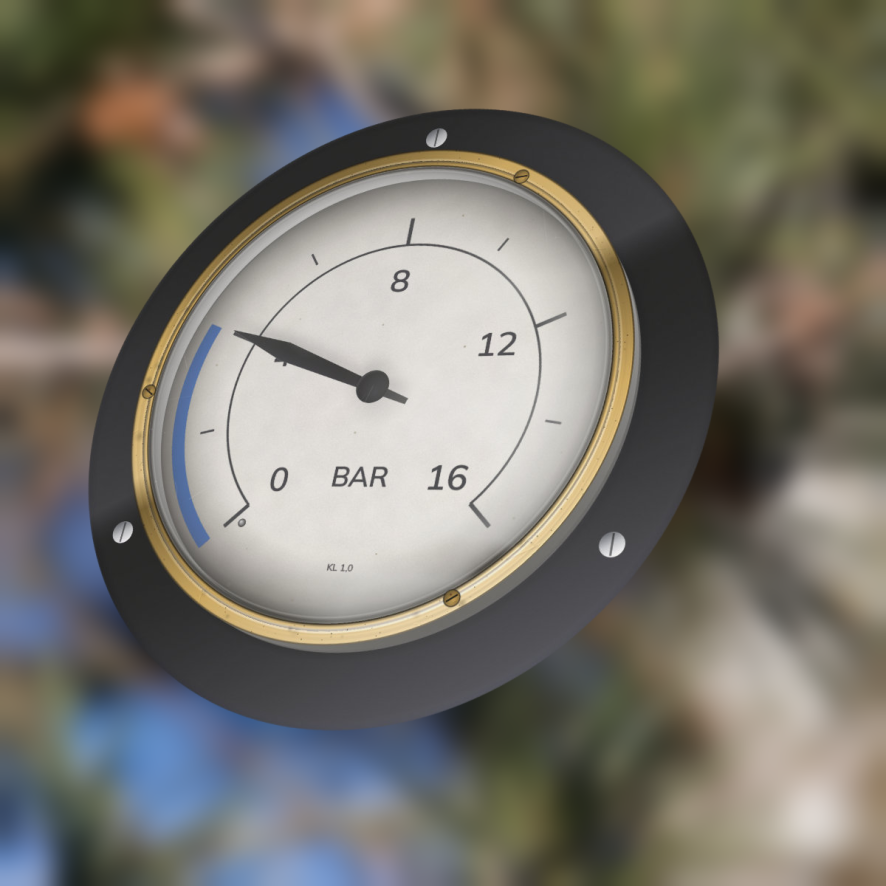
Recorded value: **4** bar
